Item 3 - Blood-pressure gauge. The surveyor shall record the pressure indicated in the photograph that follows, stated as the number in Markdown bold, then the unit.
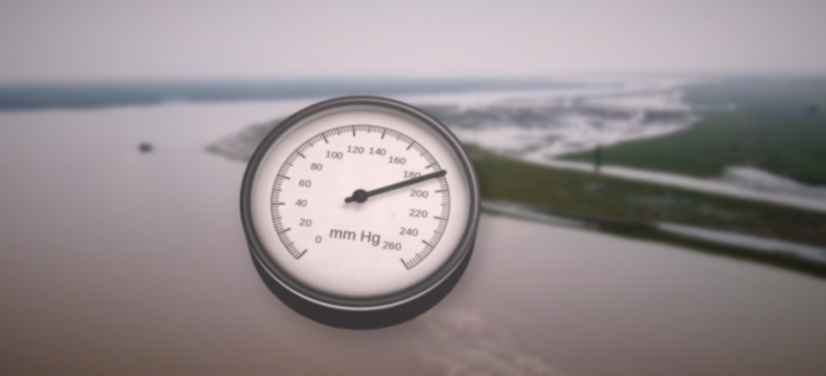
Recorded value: **190** mmHg
